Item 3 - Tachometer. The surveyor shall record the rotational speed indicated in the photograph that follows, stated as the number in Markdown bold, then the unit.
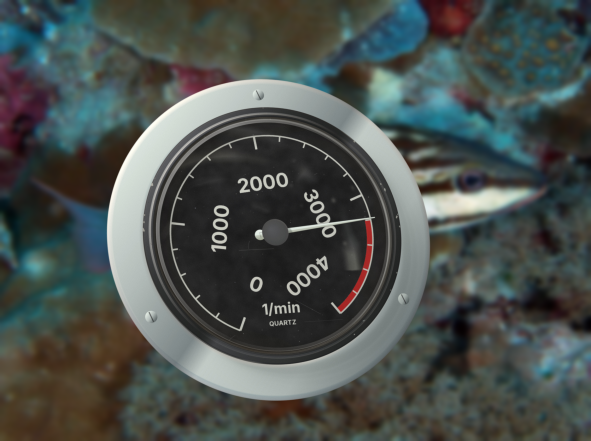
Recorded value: **3200** rpm
